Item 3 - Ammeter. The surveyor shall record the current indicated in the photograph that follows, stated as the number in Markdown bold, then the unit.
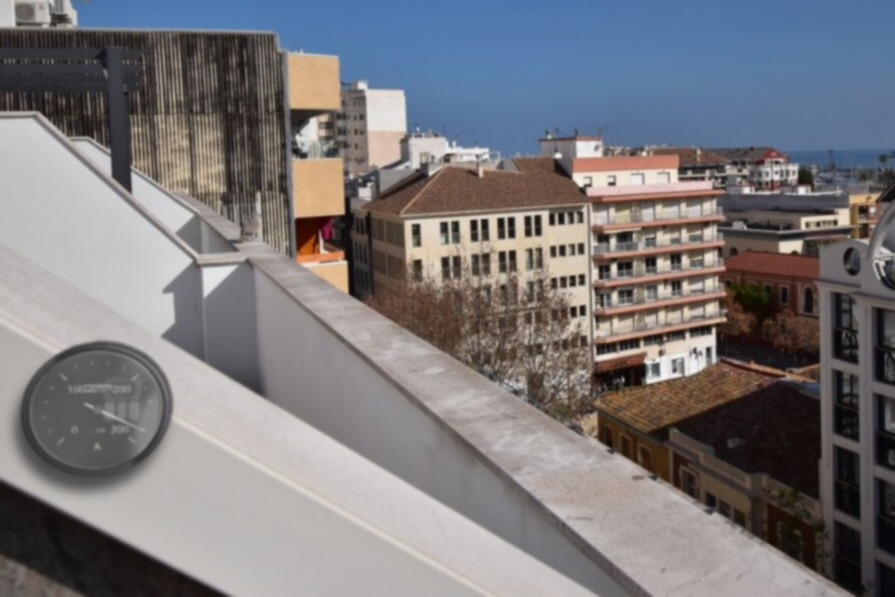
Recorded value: **280** A
